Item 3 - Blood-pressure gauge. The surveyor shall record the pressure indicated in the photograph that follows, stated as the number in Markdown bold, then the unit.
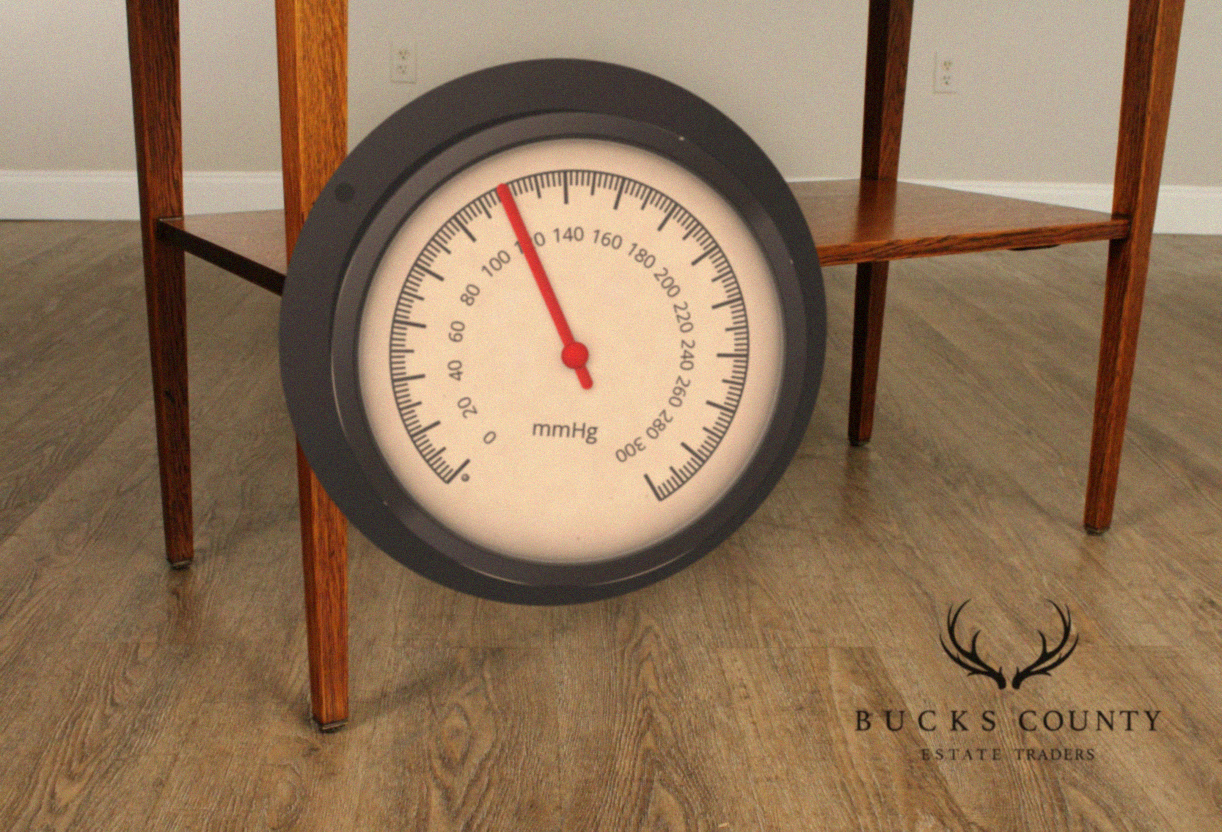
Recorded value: **118** mmHg
